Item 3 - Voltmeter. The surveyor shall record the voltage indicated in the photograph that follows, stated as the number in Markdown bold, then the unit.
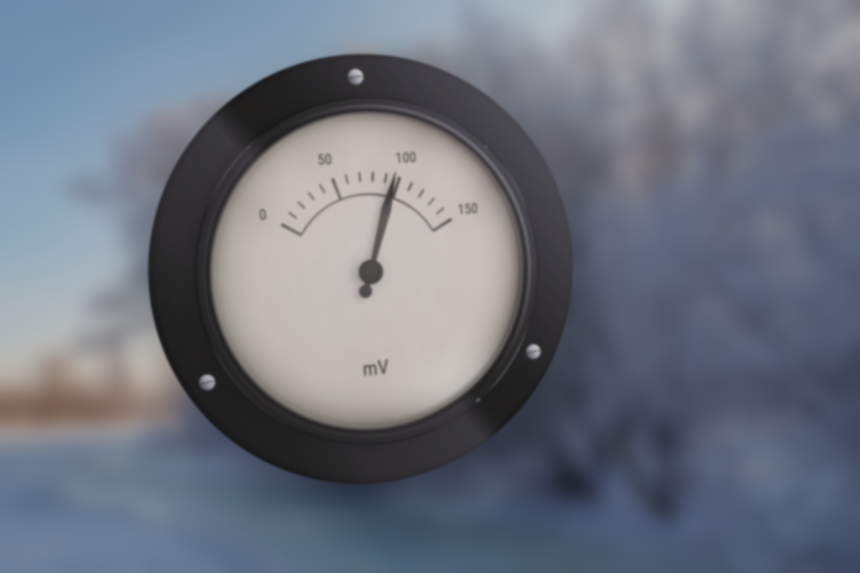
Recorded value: **95** mV
